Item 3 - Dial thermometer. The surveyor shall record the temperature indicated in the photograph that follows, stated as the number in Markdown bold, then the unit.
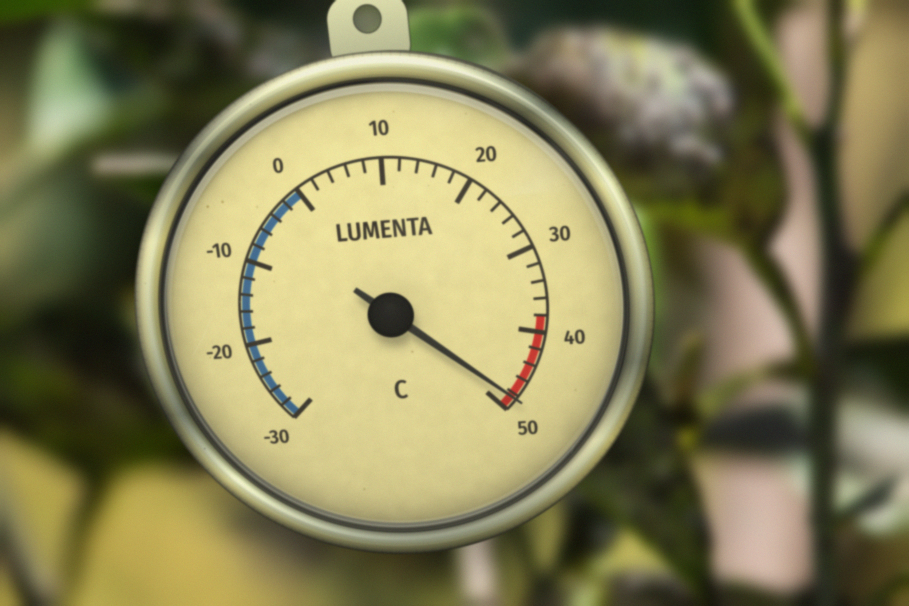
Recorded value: **48** °C
